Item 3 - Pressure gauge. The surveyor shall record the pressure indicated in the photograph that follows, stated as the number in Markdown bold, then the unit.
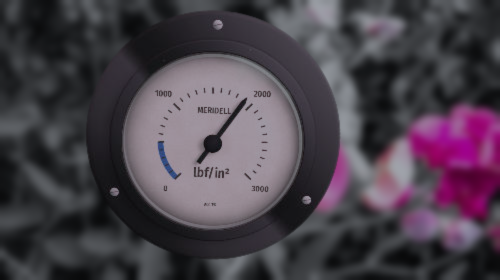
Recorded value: **1900** psi
